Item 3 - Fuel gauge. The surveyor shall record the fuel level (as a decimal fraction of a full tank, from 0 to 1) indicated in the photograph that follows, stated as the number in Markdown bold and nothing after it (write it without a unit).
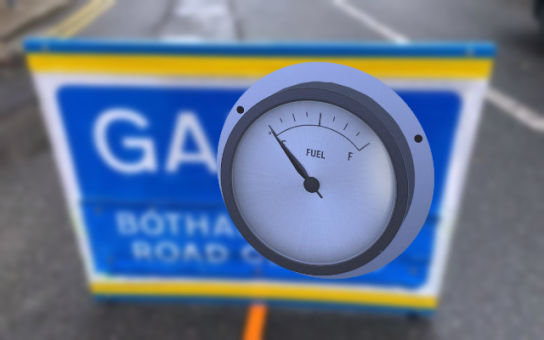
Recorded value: **0**
